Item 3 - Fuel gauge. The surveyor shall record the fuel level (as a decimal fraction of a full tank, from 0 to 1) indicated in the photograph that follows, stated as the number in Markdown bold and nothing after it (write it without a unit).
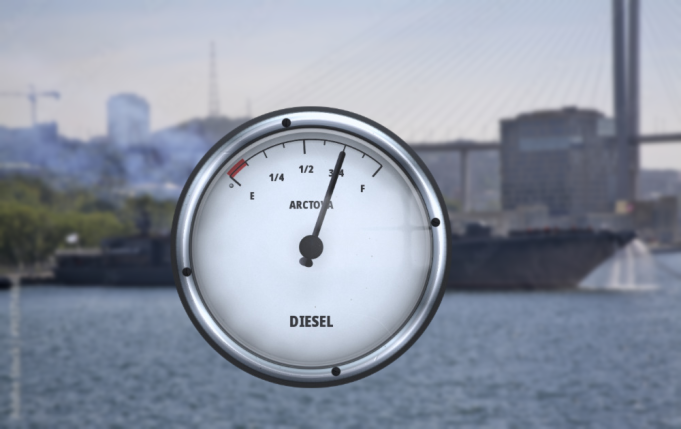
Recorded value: **0.75**
